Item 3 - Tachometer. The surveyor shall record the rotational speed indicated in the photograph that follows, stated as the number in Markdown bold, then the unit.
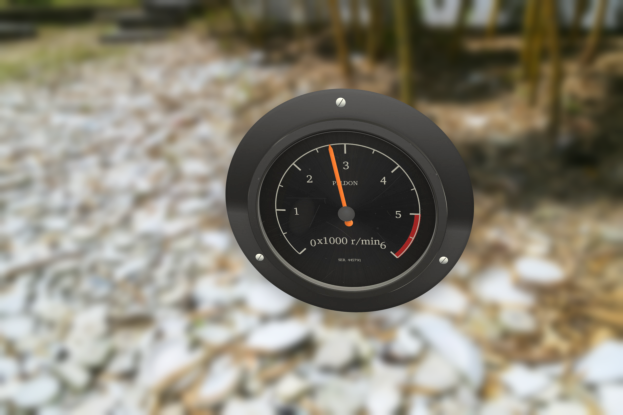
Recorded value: **2750** rpm
